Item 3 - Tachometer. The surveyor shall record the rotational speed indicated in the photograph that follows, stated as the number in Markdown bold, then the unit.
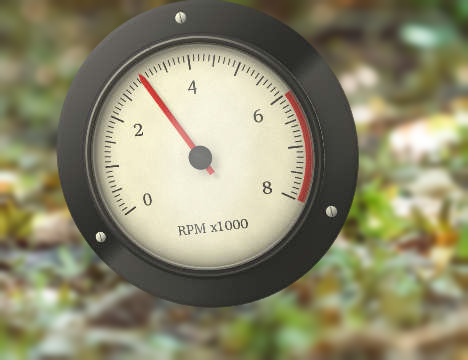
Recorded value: **3000** rpm
